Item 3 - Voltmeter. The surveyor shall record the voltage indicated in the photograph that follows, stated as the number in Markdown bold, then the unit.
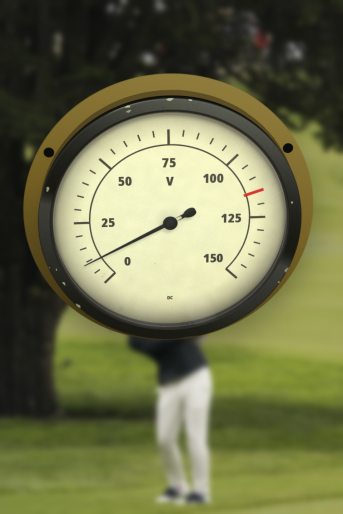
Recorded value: **10** V
